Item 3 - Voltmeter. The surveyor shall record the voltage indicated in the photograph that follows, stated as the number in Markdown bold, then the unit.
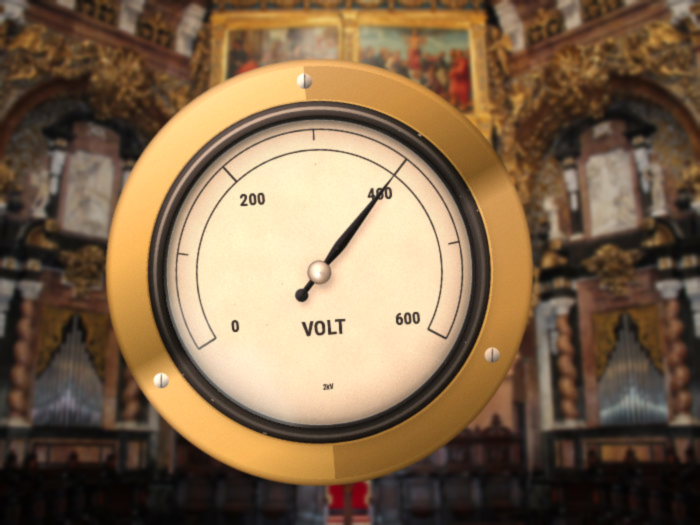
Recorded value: **400** V
